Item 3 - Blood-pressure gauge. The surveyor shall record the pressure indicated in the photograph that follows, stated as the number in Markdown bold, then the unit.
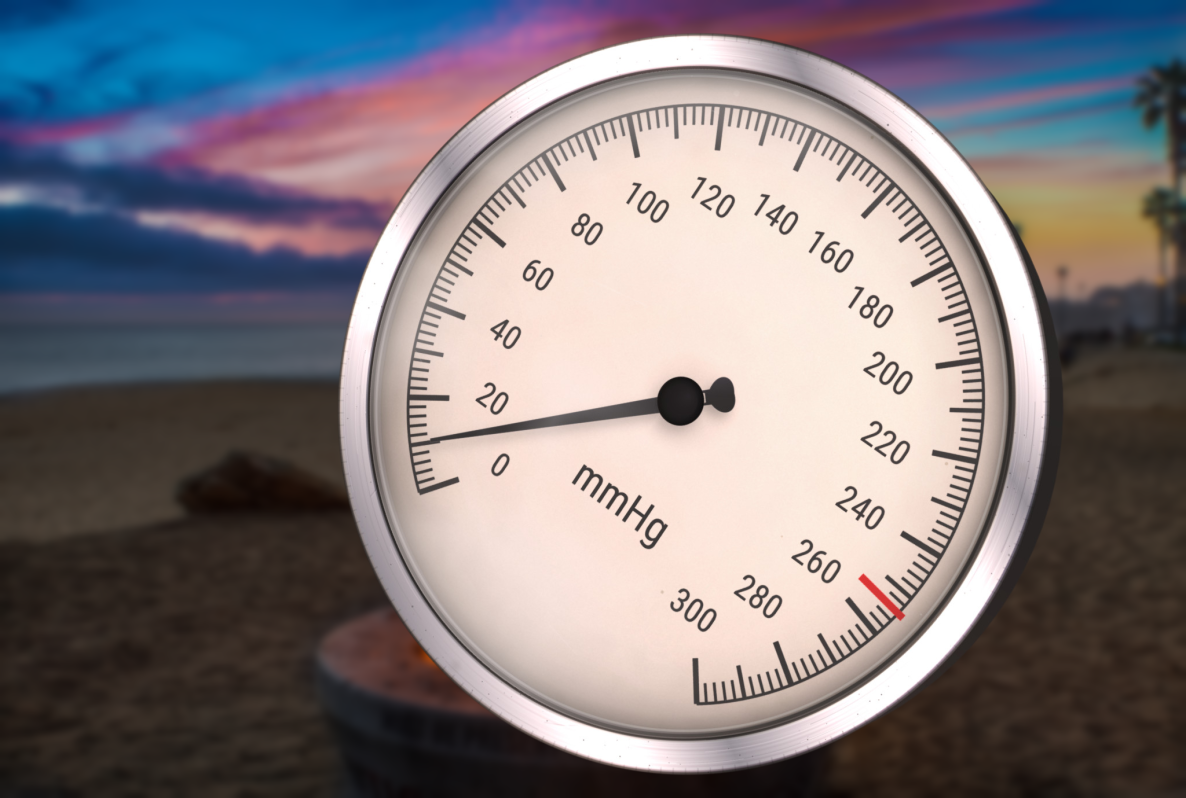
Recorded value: **10** mmHg
